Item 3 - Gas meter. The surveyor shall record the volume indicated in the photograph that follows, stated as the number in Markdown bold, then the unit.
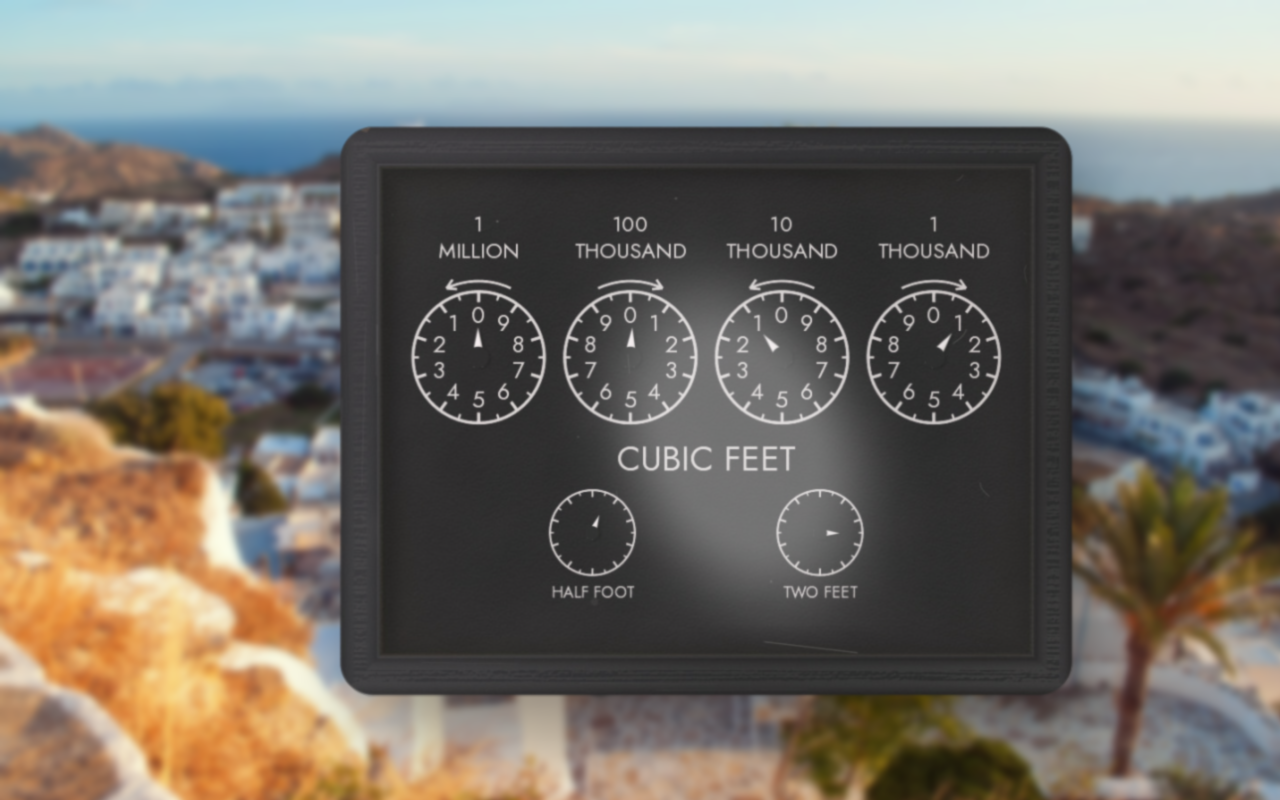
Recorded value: **1100** ft³
